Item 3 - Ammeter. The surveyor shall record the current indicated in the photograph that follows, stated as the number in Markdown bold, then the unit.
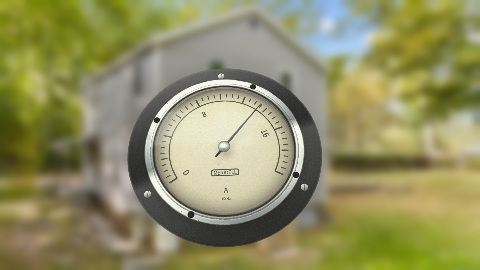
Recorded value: **13.5** A
